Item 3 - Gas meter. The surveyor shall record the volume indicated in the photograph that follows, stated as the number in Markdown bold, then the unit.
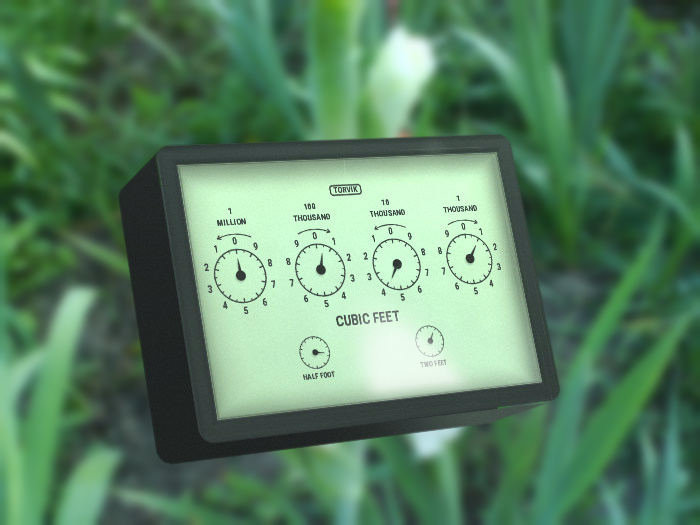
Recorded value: **4100** ft³
